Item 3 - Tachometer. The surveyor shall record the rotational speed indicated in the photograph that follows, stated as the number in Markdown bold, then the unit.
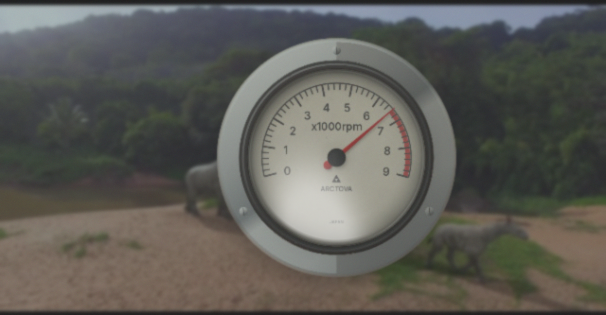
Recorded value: **6600** rpm
